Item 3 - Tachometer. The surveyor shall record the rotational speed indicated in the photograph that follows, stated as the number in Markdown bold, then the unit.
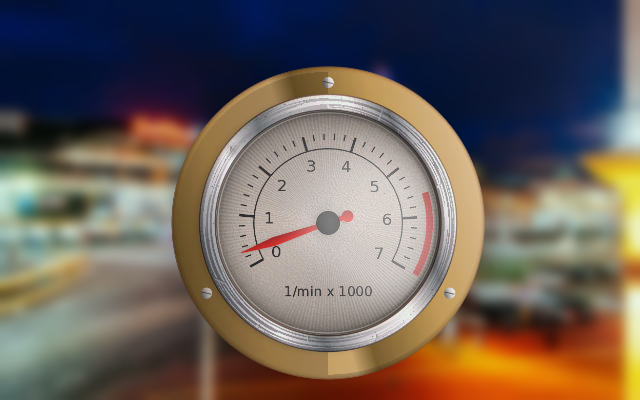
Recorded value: **300** rpm
